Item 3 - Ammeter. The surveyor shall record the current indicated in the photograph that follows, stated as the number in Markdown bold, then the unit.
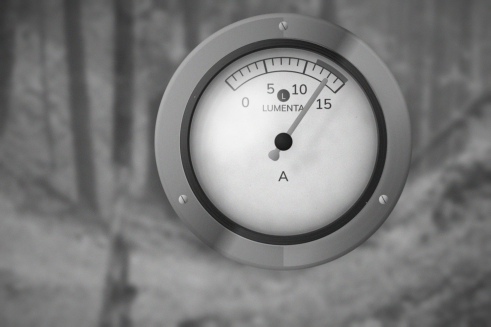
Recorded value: **13** A
